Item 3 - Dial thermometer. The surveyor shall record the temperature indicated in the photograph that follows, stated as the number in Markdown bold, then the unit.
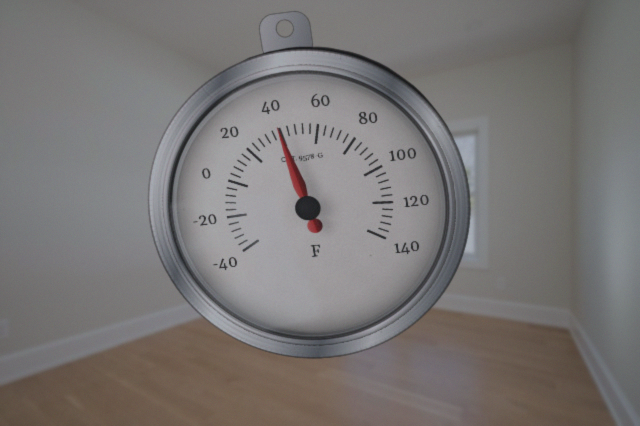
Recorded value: **40** °F
